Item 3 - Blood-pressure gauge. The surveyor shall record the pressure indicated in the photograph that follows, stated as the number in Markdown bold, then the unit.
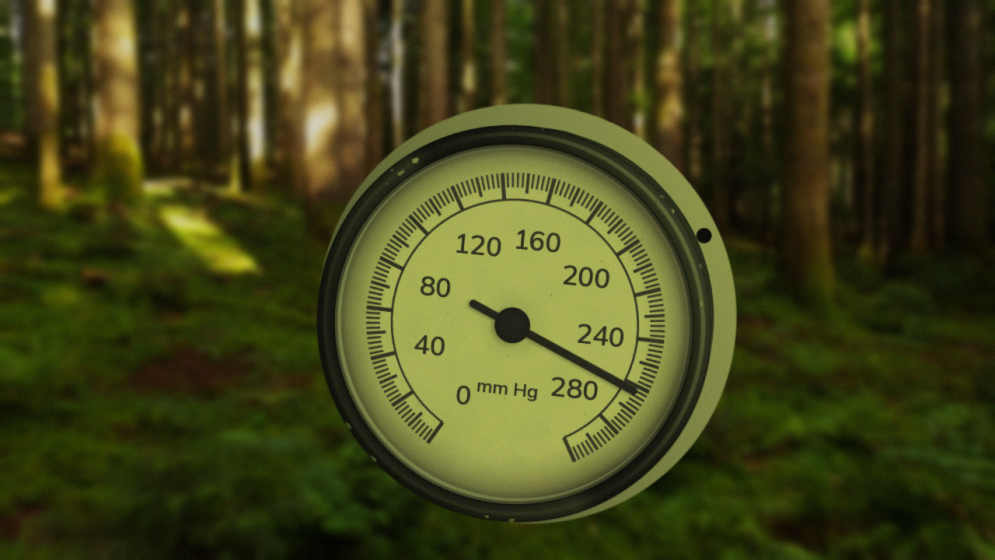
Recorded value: **262** mmHg
